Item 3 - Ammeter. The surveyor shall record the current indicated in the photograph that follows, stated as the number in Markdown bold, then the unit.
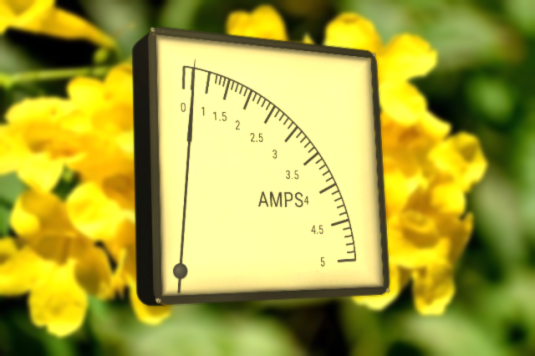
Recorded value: **0.5** A
